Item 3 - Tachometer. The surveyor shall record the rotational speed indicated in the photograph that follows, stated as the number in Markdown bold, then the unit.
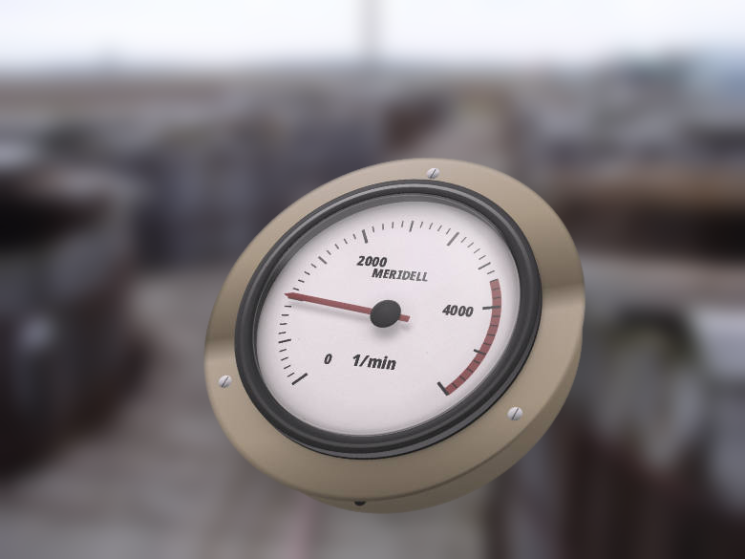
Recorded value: **1000** rpm
